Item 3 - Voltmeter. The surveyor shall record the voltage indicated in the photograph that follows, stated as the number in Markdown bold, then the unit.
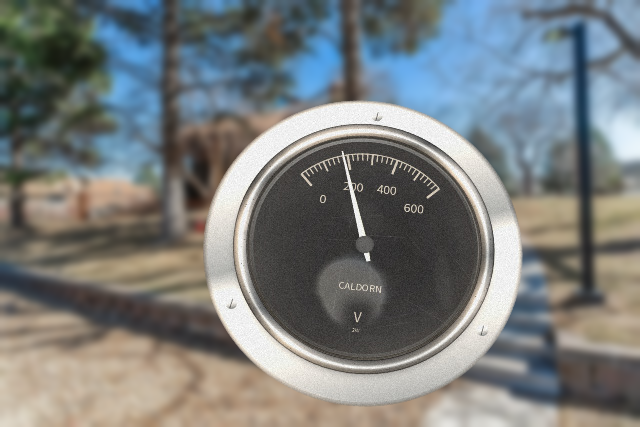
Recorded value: **180** V
